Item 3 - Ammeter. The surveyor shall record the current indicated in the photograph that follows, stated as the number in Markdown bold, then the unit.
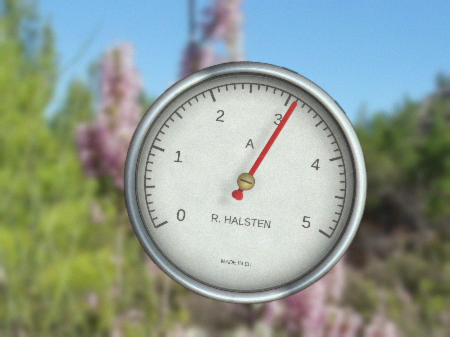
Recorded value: **3.1** A
